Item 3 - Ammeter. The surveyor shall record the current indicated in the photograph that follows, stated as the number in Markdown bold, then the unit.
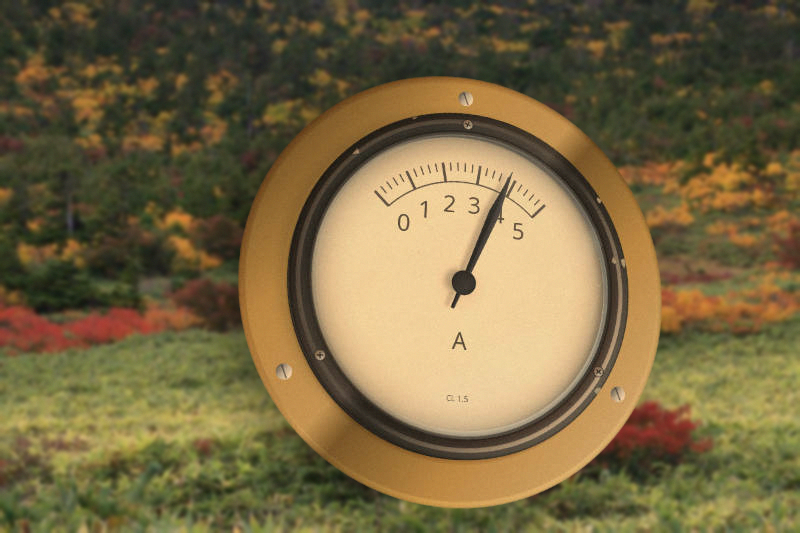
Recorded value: **3.8** A
